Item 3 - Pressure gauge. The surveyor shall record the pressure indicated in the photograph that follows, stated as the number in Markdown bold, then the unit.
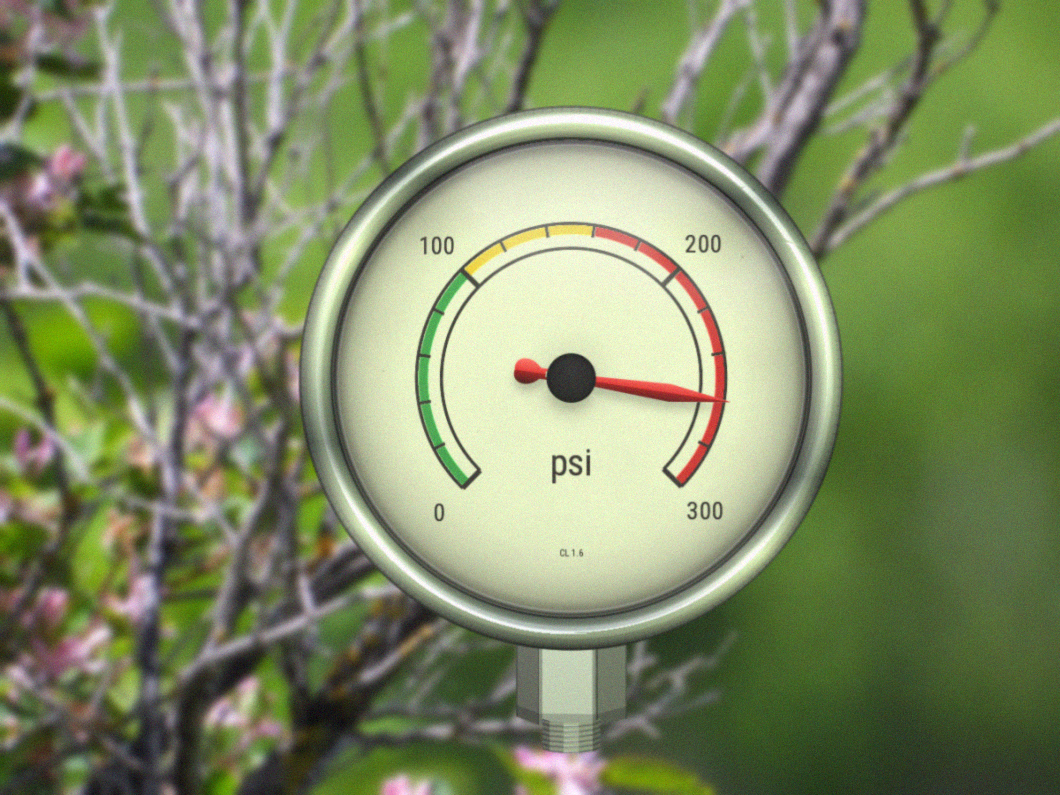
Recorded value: **260** psi
